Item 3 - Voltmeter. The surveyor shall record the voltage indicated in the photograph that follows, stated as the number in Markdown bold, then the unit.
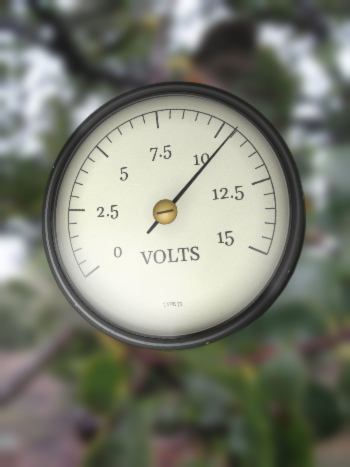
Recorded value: **10.5** V
